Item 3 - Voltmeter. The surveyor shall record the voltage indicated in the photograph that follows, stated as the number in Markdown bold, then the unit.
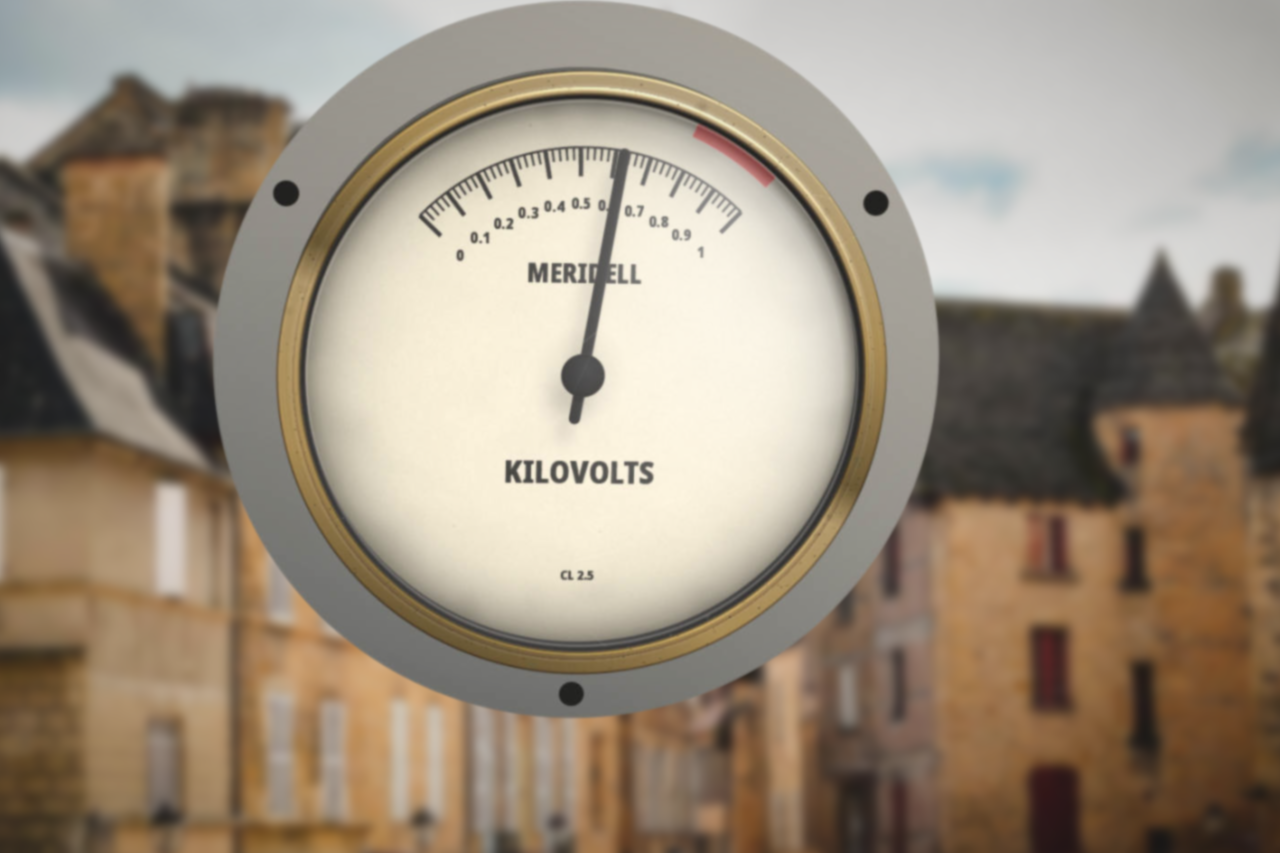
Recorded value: **0.62** kV
